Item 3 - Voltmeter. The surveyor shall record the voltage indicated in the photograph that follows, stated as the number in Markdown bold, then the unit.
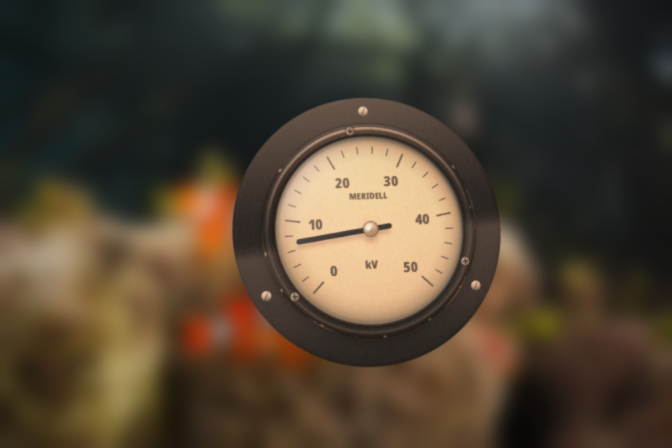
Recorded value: **7** kV
